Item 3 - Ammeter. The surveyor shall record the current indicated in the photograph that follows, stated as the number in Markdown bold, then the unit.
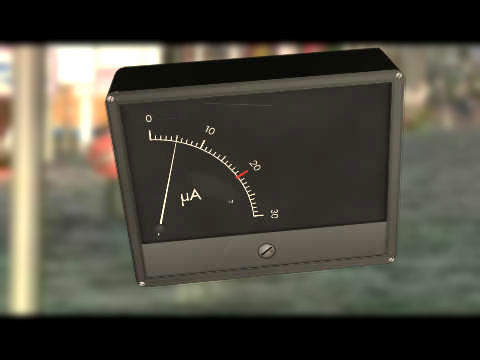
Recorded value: **5** µA
